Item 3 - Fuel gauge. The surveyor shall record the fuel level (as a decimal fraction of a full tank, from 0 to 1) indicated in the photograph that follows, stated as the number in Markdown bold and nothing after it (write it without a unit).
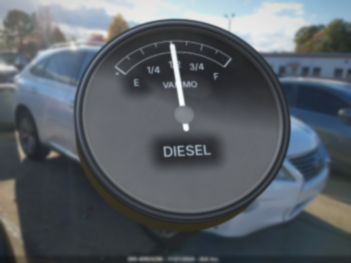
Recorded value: **0.5**
